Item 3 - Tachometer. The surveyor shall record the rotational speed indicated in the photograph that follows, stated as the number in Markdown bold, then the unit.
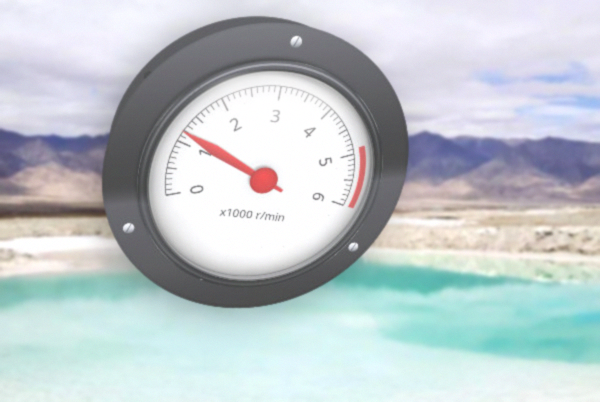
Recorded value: **1200** rpm
